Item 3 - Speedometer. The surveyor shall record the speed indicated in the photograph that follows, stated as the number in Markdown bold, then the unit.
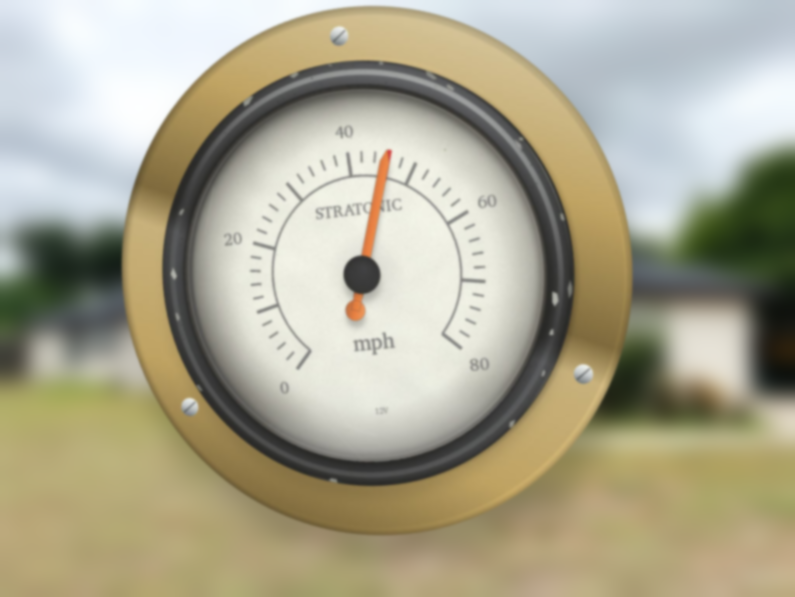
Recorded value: **46** mph
